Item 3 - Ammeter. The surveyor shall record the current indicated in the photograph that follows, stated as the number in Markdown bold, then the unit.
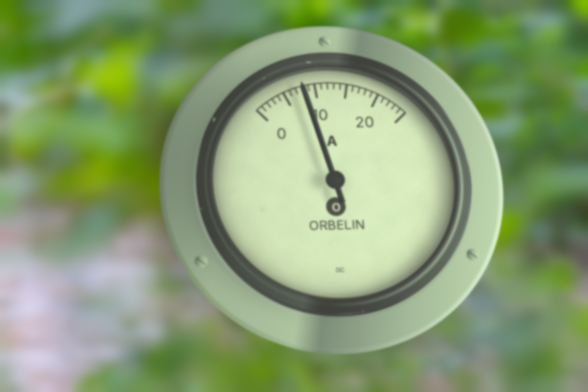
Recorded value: **8** A
